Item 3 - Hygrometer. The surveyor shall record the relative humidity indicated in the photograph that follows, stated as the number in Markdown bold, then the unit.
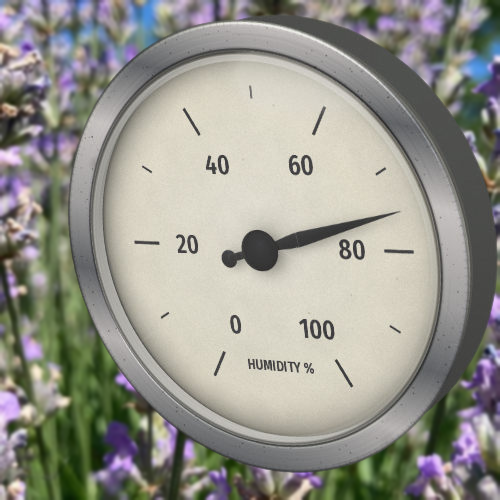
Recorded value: **75** %
